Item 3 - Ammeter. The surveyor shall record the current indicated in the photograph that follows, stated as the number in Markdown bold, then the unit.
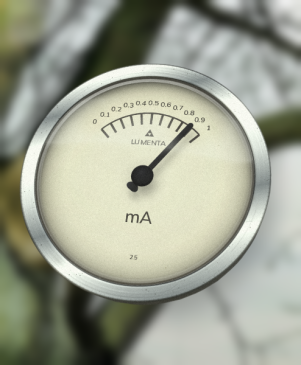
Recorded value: **0.9** mA
